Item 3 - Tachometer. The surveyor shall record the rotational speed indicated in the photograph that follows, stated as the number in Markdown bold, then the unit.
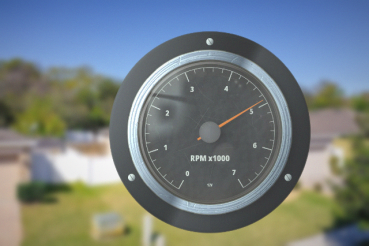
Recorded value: **4900** rpm
